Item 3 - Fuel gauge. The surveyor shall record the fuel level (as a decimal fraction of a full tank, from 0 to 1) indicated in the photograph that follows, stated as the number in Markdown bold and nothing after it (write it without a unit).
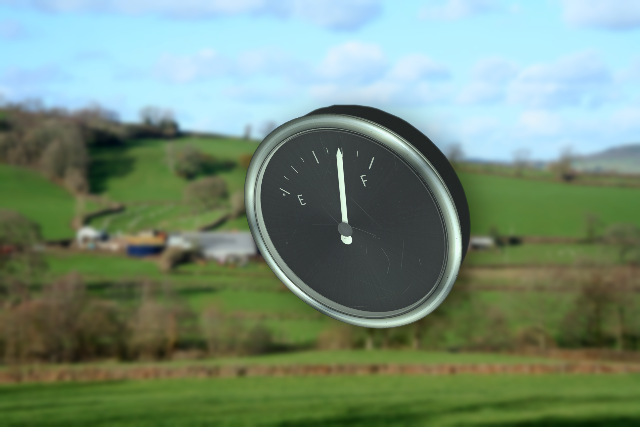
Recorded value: **0.75**
